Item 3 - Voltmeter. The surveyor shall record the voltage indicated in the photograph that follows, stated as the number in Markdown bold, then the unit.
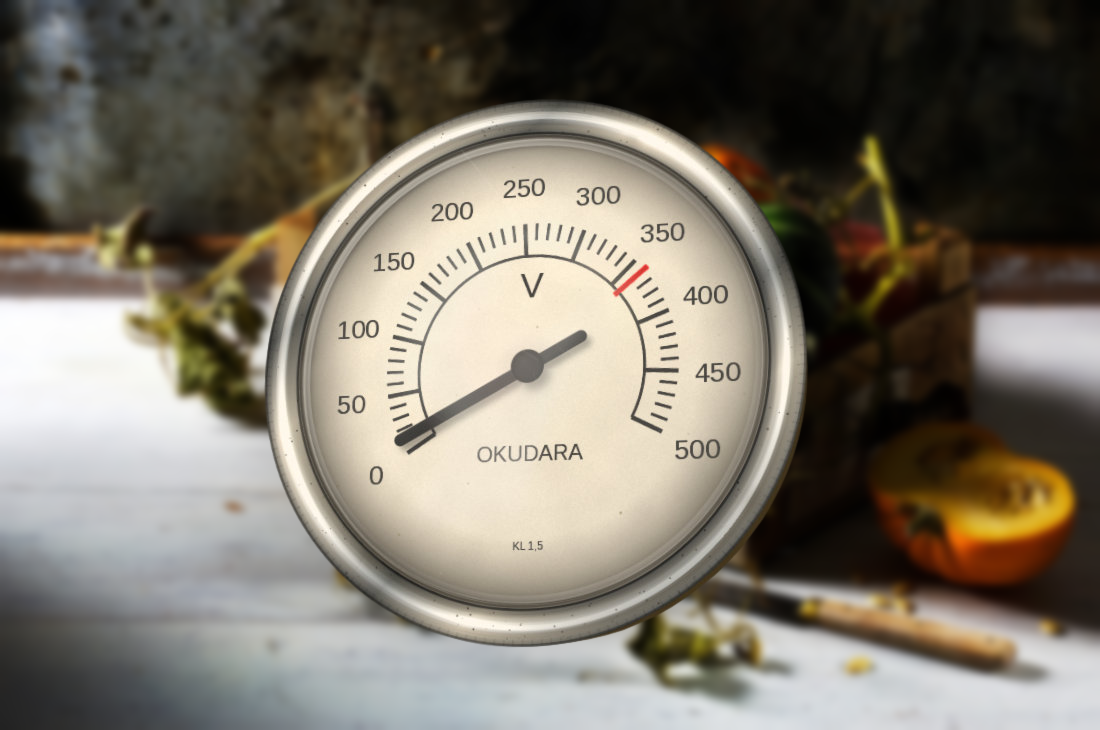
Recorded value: **10** V
